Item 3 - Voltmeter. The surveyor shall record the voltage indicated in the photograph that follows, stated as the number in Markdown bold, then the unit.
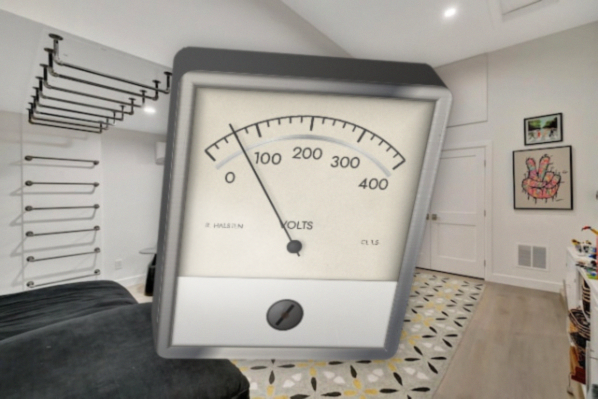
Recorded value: **60** V
